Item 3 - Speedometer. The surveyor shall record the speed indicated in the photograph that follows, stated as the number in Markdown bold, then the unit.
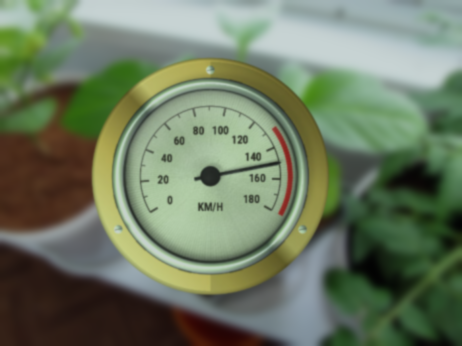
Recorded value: **150** km/h
